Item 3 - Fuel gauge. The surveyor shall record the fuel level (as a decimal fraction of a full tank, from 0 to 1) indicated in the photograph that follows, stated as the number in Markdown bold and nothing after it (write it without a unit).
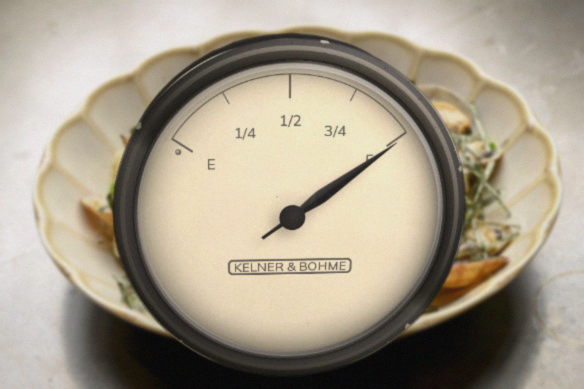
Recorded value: **1**
